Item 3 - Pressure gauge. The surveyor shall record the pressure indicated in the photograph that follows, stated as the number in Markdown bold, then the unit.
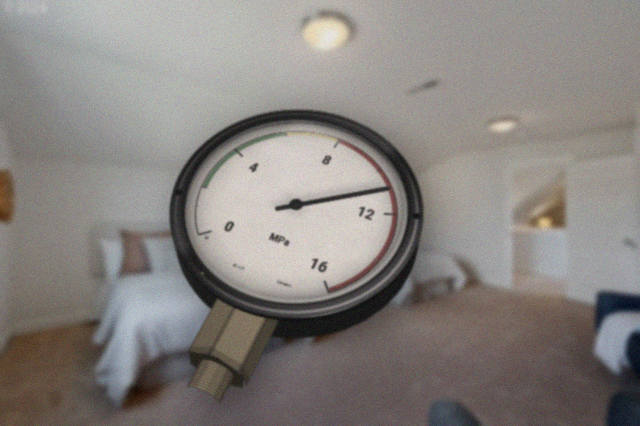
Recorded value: **11** MPa
